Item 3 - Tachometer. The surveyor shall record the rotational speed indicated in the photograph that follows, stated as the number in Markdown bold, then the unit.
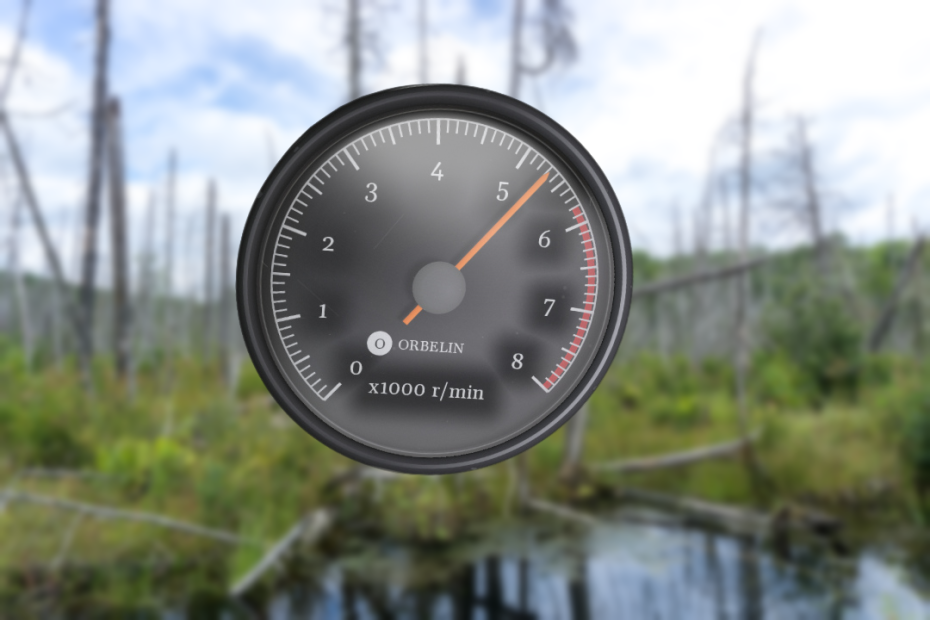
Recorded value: **5300** rpm
